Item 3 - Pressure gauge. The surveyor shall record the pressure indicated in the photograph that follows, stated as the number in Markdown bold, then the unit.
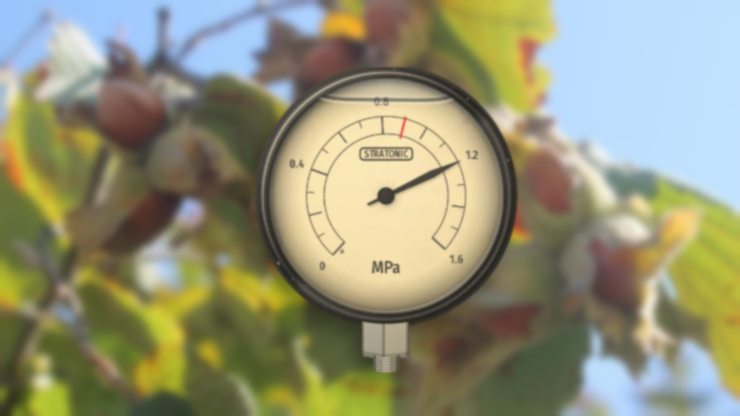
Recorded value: **1.2** MPa
